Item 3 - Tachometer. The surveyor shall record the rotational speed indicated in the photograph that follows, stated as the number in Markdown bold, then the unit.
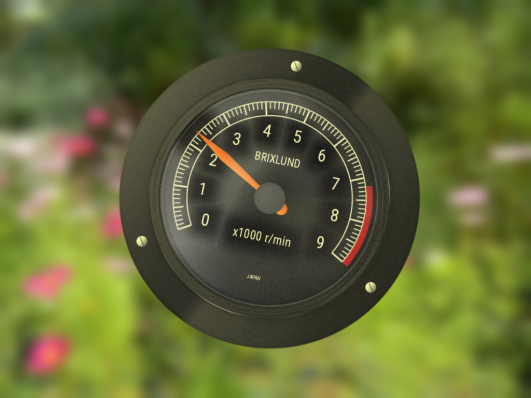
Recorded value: **2300** rpm
